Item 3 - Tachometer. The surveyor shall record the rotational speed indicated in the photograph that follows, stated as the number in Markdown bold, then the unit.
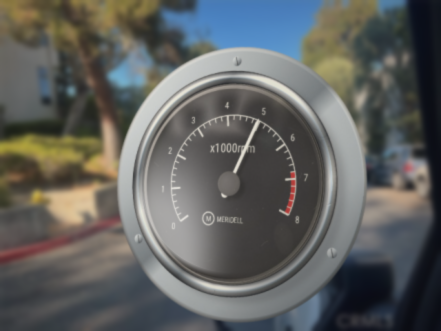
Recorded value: **5000** rpm
